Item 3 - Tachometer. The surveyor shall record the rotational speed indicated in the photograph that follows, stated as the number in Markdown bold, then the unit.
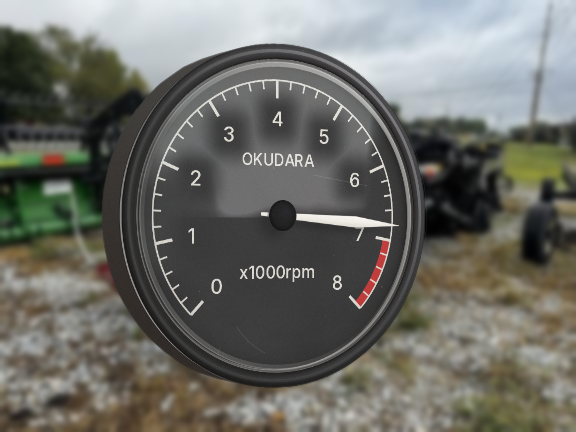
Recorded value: **6800** rpm
